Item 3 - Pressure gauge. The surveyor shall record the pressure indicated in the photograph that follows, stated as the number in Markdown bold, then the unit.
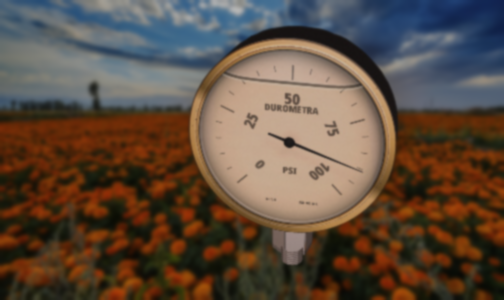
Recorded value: **90** psi
